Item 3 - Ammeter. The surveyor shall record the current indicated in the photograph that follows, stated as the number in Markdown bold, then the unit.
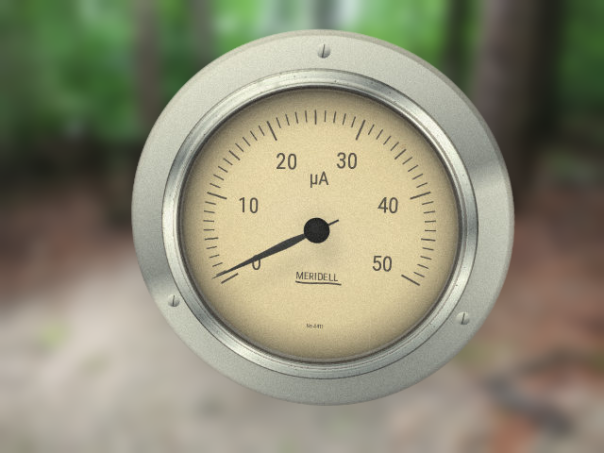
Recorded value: **1** µA
